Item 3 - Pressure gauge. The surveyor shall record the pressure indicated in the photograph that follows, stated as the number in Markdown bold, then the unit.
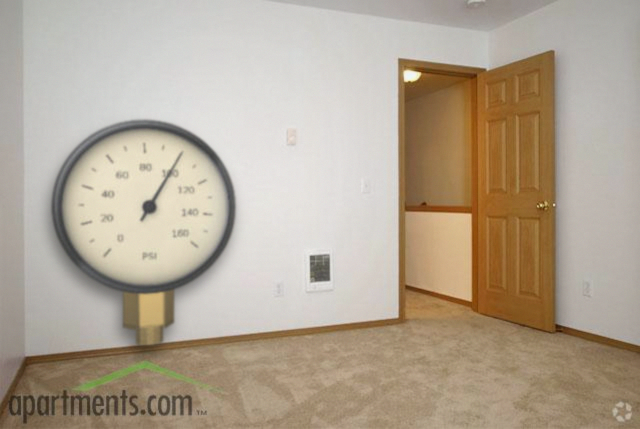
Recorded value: **100** psi
